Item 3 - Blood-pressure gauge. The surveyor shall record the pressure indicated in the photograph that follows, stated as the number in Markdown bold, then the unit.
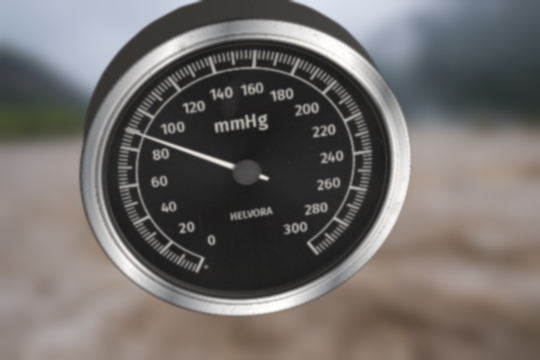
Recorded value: **90** mmHg
